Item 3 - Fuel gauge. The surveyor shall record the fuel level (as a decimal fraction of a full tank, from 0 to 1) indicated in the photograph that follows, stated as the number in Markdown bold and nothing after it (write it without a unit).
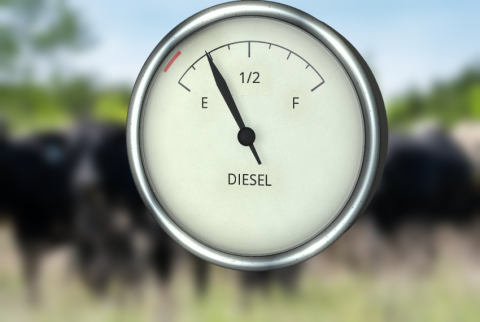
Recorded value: **0.25**
